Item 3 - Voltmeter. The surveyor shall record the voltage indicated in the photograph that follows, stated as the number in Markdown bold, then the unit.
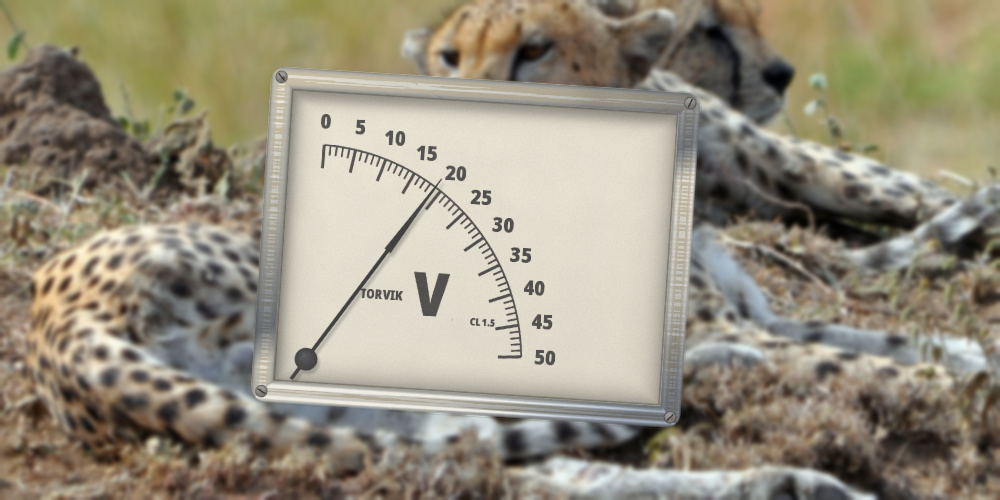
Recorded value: **19** V
